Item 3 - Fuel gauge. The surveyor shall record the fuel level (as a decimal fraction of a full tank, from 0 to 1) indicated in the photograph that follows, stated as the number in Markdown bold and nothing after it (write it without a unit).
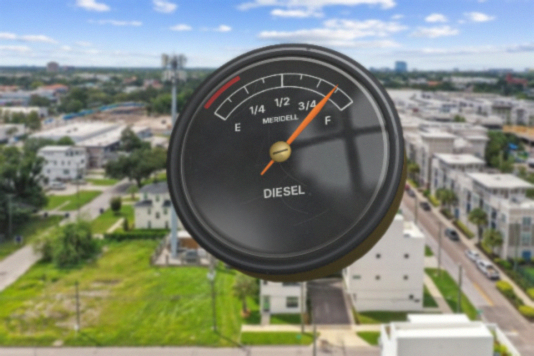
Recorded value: **0.875**
